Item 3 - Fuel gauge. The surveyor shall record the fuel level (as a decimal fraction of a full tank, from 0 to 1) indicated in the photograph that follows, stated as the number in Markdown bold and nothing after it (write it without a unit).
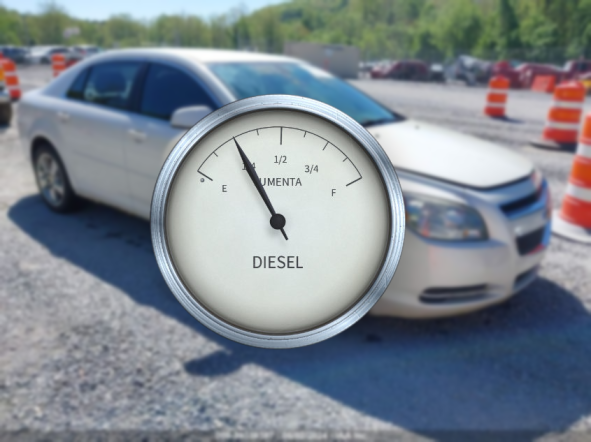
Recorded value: **0.25**
